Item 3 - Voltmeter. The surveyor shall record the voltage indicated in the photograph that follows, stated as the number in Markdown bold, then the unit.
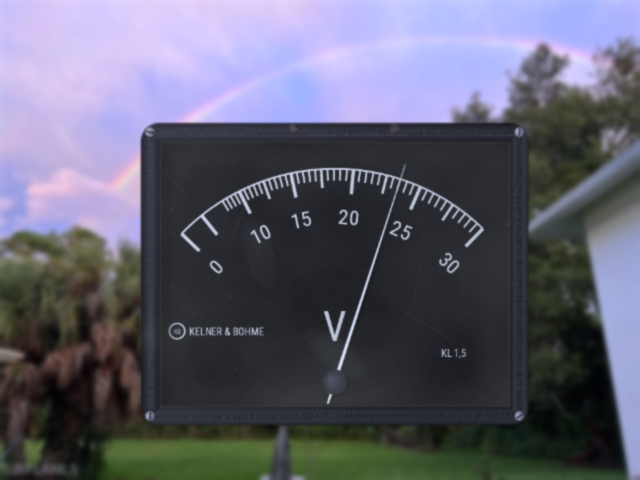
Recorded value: **23.5** V
